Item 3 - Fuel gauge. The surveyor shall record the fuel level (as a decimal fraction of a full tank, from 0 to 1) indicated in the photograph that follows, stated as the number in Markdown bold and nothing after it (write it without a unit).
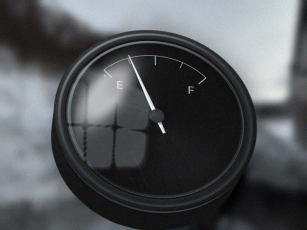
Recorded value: **0.25**
